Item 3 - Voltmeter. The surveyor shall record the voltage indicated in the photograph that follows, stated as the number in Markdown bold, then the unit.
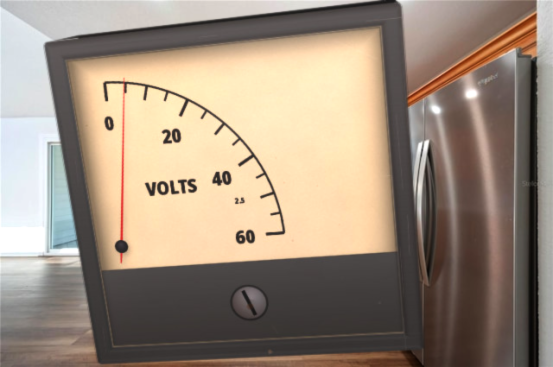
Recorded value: **5** V
